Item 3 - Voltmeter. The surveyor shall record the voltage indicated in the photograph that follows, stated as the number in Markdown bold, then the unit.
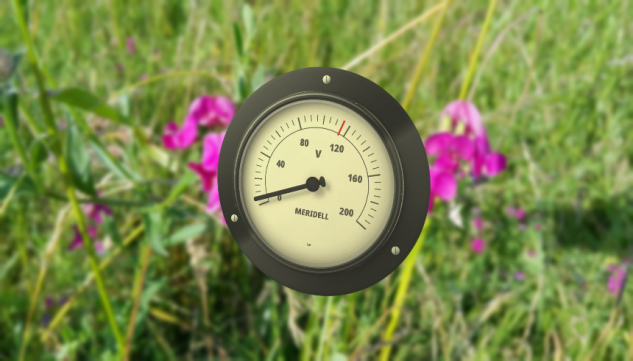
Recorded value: **5** V
